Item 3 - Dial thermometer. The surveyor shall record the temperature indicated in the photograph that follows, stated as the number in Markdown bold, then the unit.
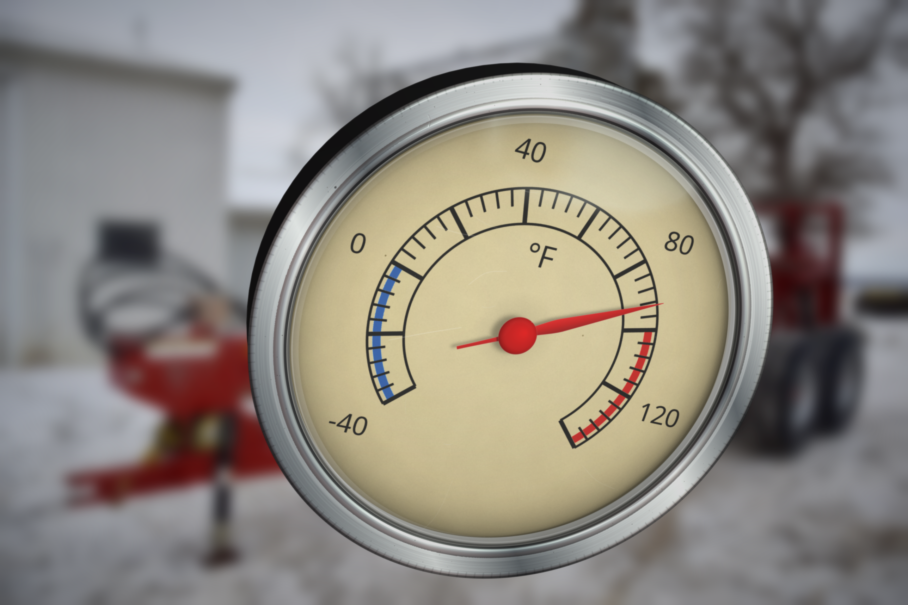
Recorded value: **92** °F
